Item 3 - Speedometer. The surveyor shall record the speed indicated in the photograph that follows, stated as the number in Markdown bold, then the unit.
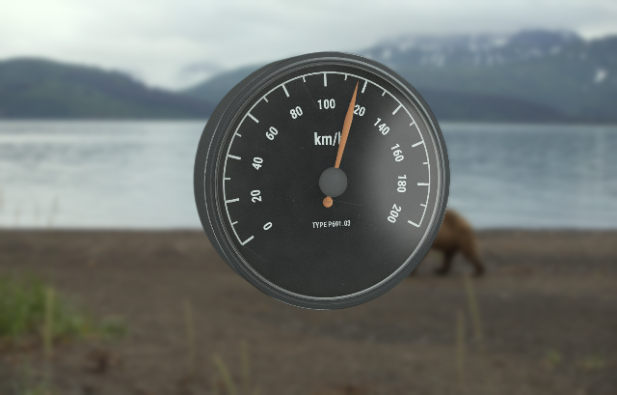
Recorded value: **115** km/h
